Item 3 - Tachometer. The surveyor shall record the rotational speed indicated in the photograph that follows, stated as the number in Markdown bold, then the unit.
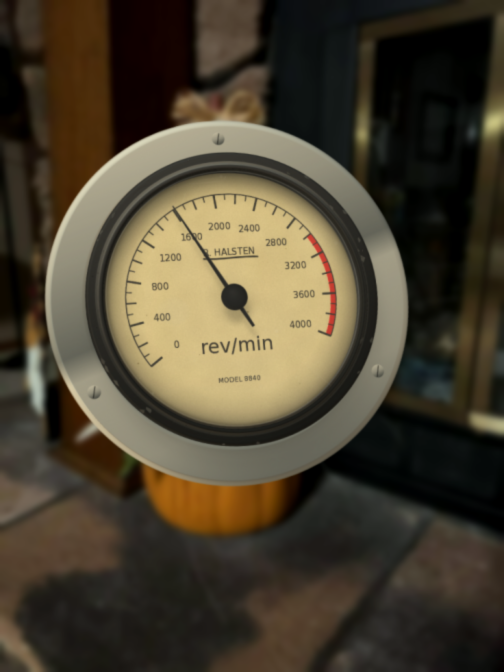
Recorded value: **1600** rpm
